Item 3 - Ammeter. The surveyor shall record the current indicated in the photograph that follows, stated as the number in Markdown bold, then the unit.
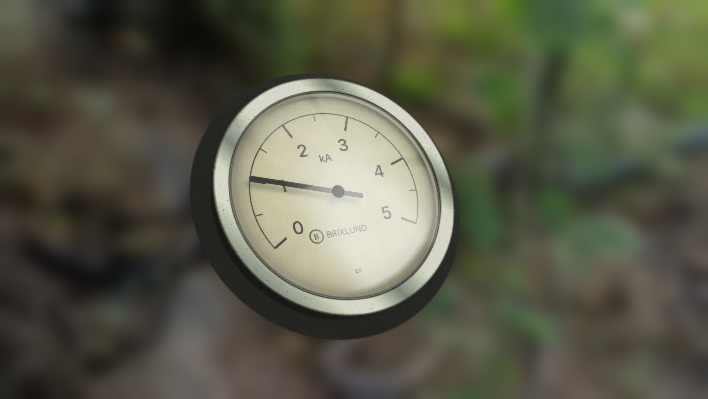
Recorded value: **1** kA
